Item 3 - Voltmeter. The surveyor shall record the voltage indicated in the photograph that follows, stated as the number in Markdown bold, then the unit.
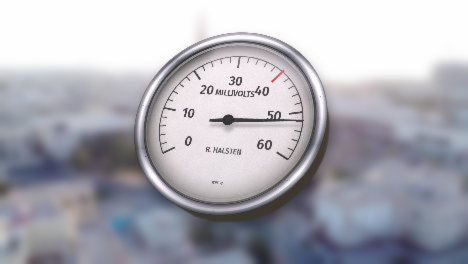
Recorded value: **52** mV
